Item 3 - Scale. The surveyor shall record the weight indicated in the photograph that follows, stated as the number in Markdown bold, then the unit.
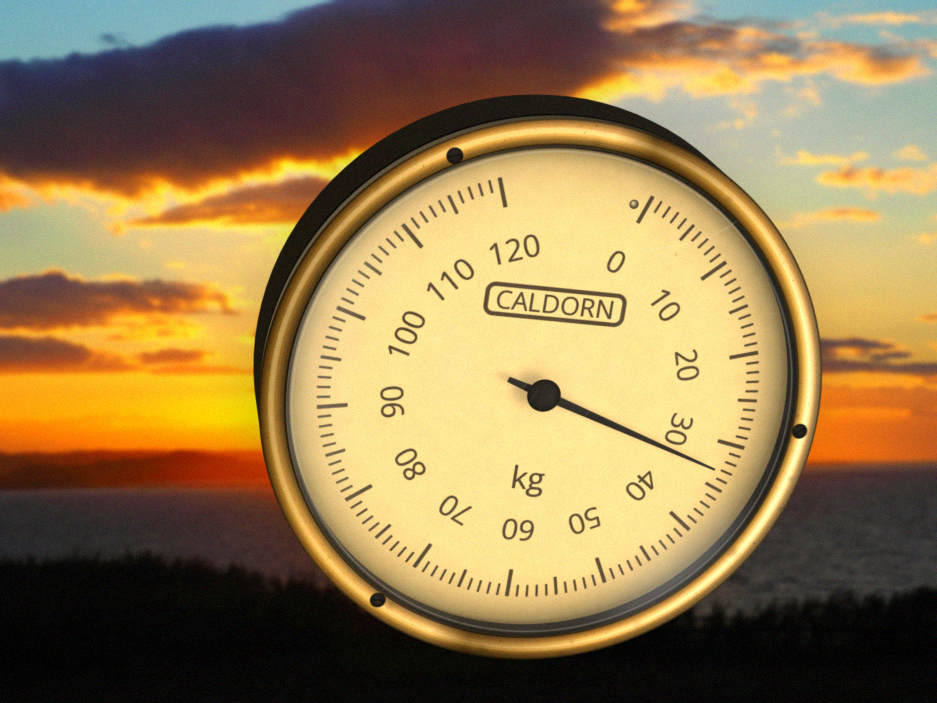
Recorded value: **33** kg
